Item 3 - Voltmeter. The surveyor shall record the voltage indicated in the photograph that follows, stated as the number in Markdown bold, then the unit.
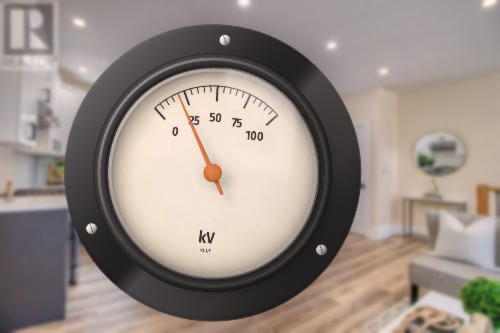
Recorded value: **20** kV
